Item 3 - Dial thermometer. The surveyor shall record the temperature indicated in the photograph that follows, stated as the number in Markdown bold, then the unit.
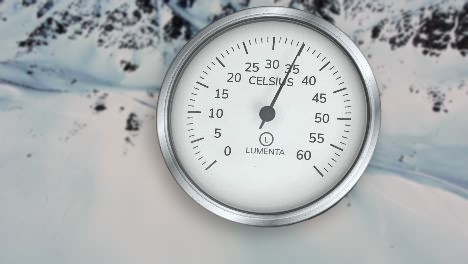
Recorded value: **35** °C
